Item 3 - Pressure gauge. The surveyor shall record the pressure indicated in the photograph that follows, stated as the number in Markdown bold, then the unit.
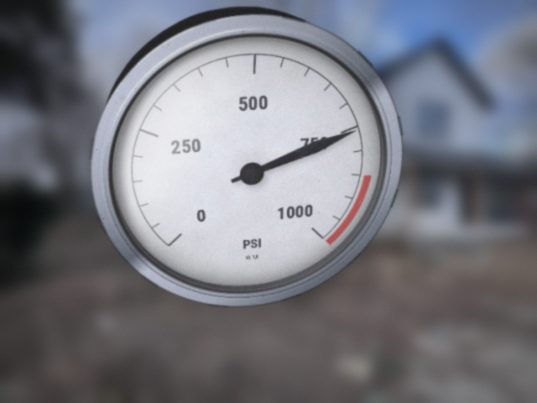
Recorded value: **750** psi
